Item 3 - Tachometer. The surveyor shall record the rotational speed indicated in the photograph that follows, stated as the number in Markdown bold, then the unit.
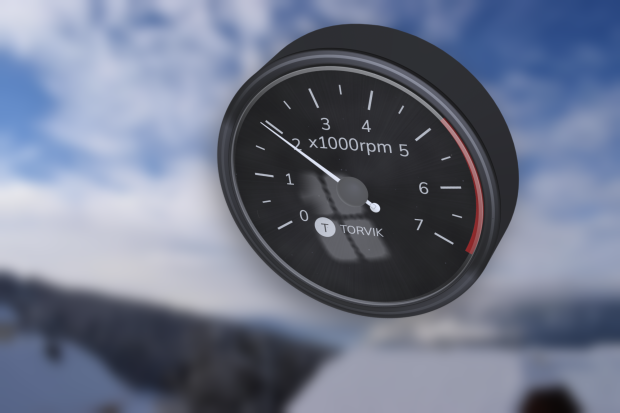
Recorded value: **2000** rpm
